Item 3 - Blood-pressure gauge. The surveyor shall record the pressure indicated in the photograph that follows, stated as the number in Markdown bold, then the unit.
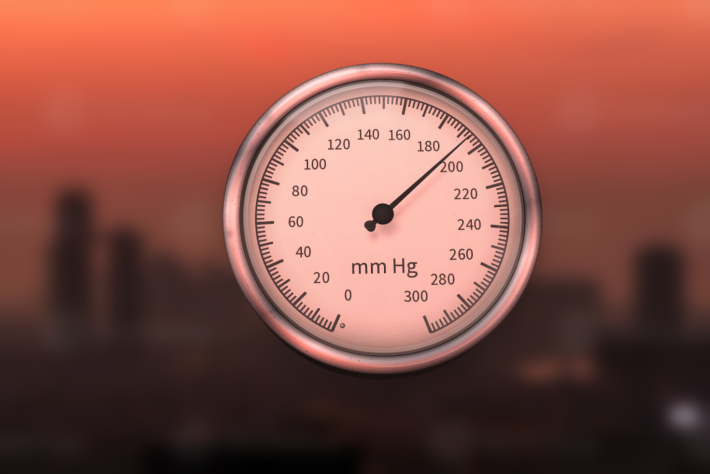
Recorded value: **194** mmHg
